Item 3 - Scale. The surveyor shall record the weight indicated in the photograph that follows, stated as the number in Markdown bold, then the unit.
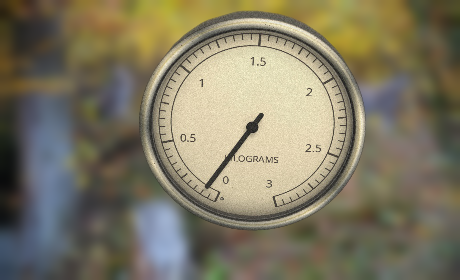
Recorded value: **0.1** kg
